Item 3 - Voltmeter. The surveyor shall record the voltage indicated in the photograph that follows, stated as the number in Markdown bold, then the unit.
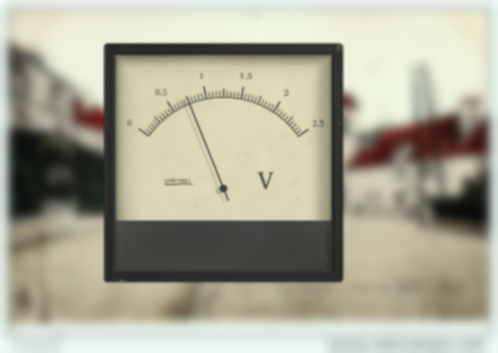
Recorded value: **0.75** V
